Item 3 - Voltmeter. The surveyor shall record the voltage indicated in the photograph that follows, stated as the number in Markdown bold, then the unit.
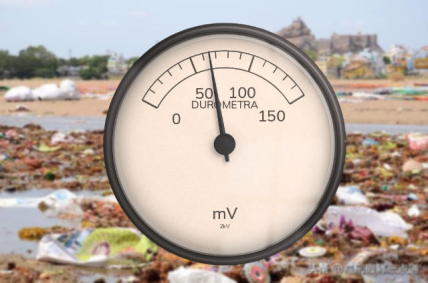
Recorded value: **65** mV
